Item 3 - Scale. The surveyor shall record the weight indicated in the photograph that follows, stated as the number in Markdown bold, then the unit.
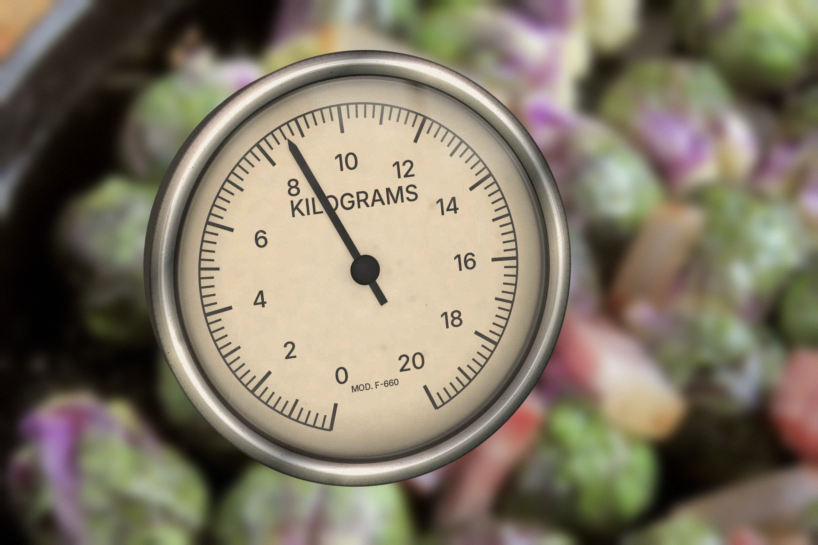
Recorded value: **8.6** kg
